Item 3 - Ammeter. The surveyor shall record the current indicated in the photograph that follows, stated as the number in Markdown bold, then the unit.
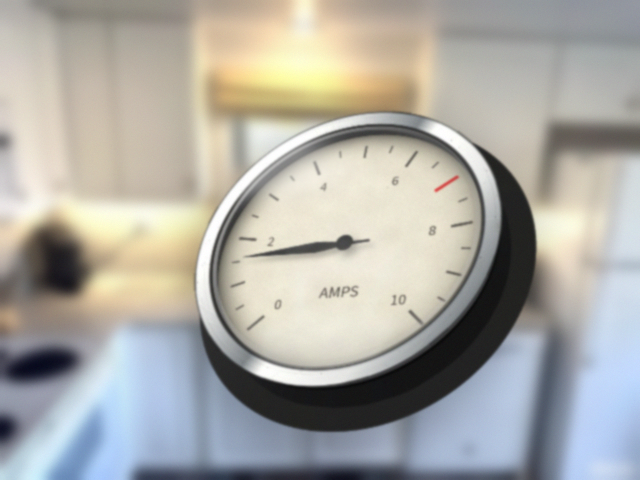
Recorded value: **1.5** A
